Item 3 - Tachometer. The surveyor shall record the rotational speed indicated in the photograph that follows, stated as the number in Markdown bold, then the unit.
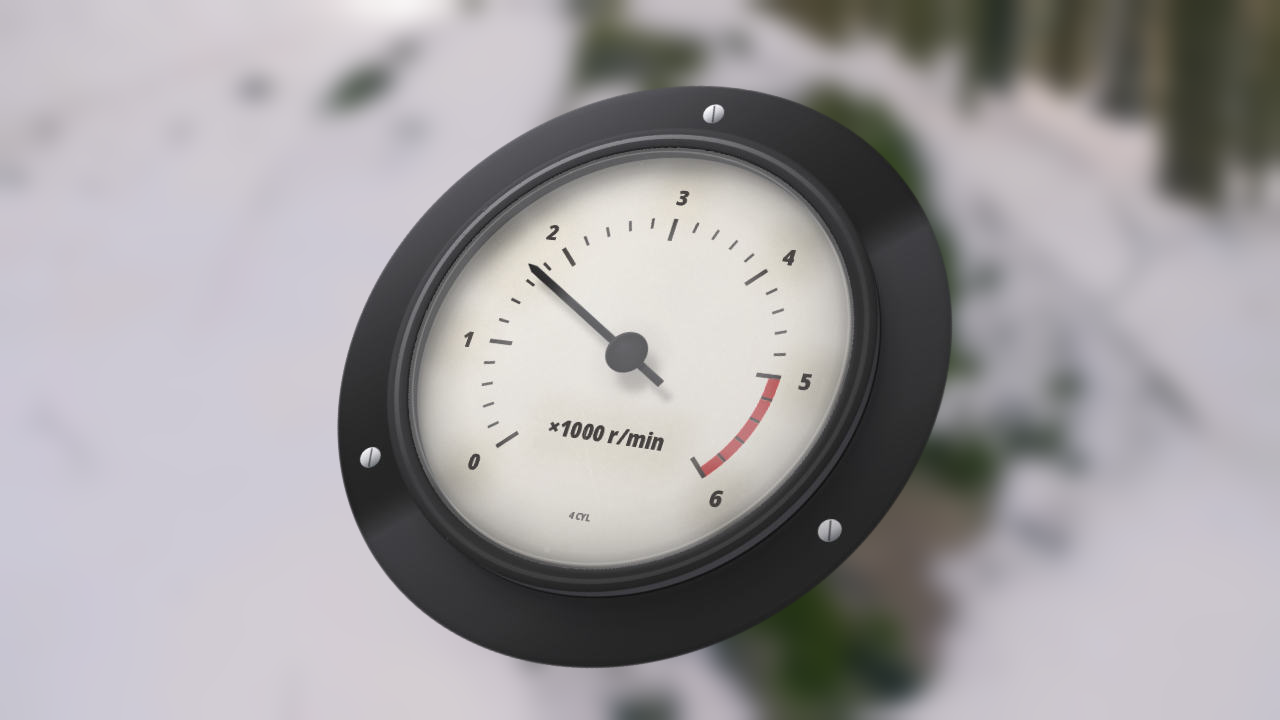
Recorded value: **1700** rpm
